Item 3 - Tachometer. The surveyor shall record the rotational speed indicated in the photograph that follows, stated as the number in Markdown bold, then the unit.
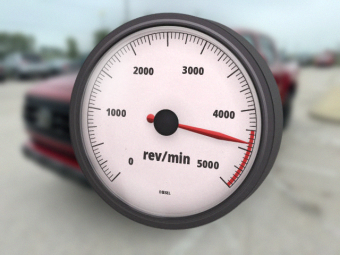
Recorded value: **4400** rpm
